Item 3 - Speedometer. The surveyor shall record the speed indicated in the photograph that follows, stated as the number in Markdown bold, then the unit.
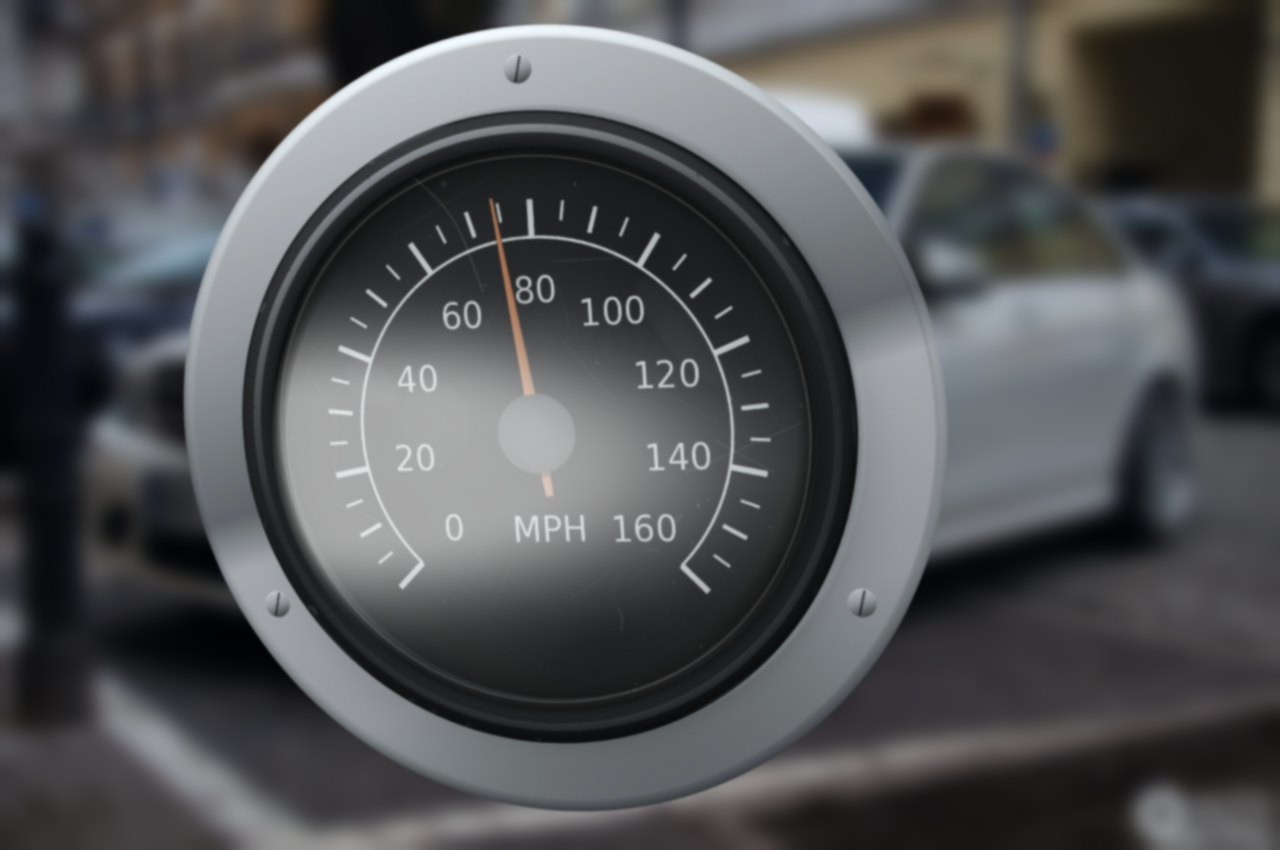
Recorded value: **75** mph
